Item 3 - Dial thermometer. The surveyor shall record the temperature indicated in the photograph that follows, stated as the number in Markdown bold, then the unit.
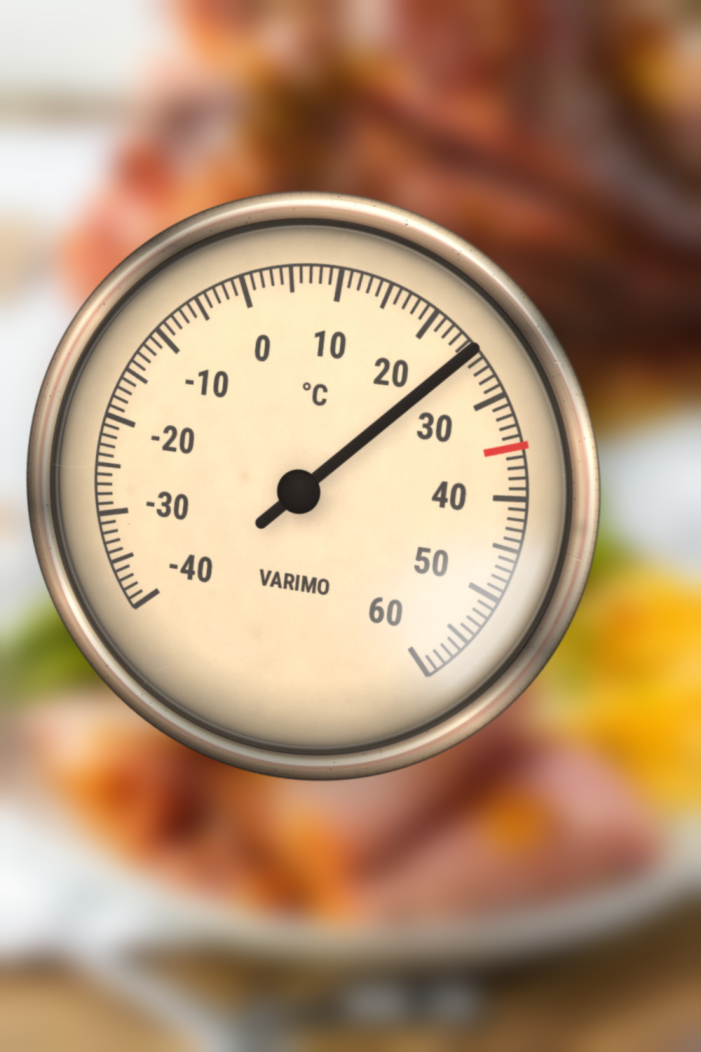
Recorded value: **25** °C
